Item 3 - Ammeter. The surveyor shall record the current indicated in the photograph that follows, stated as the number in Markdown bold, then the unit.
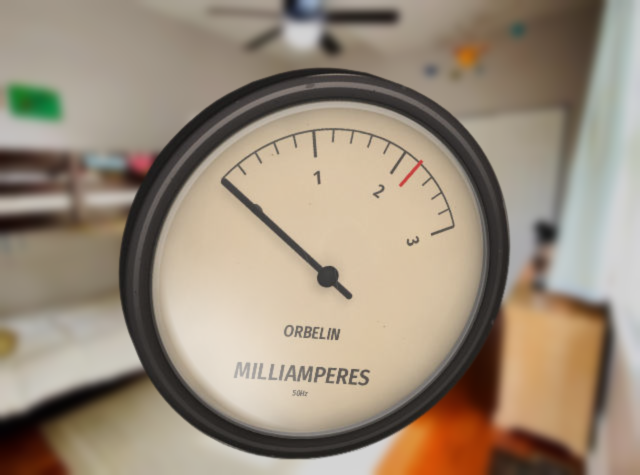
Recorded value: **0** mA
